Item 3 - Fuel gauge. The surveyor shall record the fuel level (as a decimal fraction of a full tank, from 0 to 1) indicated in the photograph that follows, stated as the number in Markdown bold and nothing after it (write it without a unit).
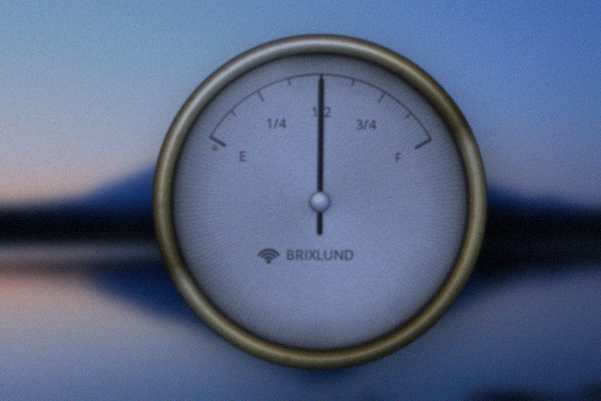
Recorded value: **0.5**
